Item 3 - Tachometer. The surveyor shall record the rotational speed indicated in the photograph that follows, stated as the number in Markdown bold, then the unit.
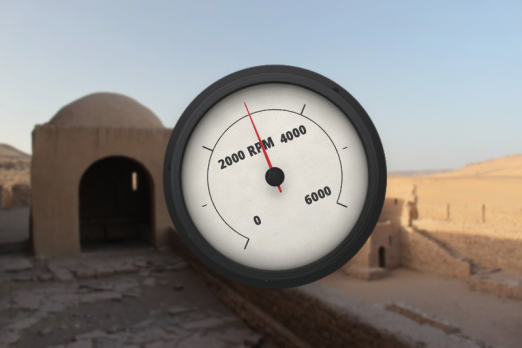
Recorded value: **3000** rpm
